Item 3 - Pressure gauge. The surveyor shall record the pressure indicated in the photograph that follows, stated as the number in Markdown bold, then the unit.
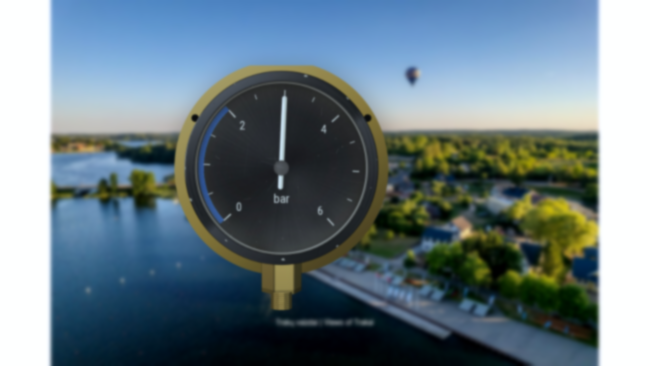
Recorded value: **3** bar
